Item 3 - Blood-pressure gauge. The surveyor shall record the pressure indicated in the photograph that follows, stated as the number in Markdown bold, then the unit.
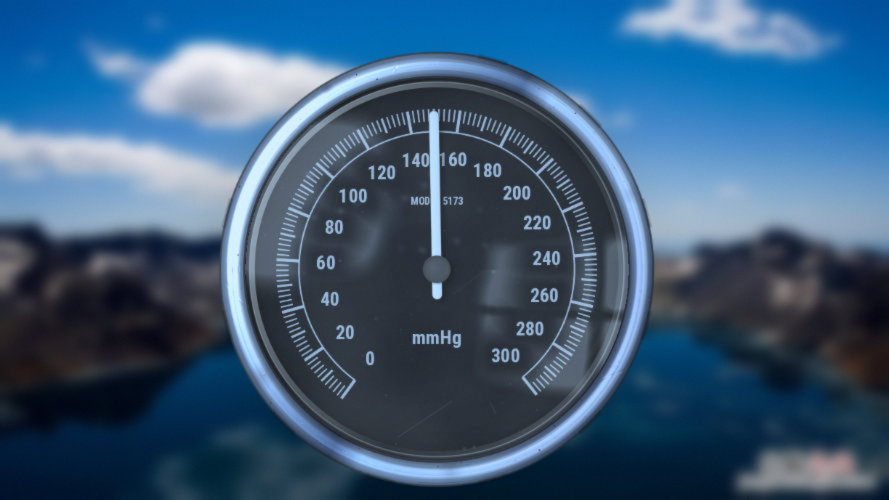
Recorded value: **150** mmHg
